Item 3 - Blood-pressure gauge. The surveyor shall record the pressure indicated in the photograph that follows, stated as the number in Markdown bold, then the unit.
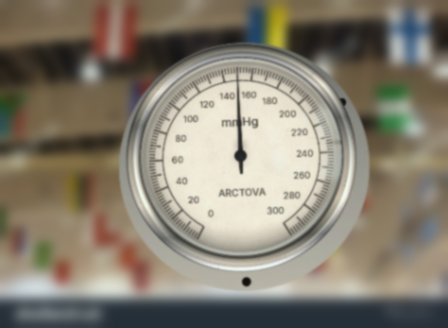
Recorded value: **150** mmHg
